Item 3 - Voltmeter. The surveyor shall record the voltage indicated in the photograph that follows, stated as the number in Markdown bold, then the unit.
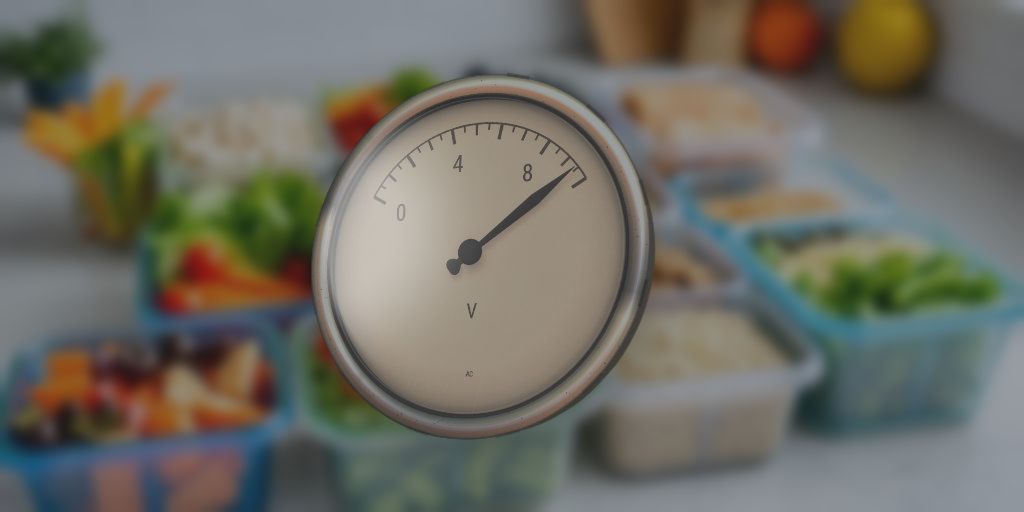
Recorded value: **9.5** V
